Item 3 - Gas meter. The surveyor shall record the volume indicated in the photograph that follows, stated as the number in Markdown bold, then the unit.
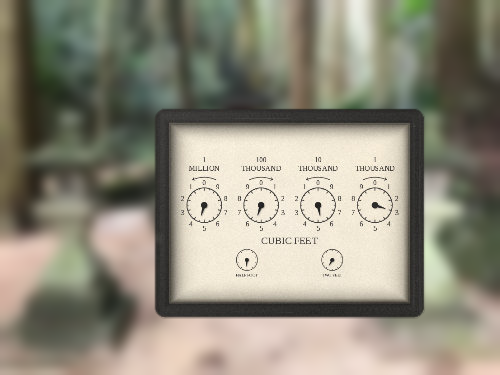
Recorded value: **455300** ft³
